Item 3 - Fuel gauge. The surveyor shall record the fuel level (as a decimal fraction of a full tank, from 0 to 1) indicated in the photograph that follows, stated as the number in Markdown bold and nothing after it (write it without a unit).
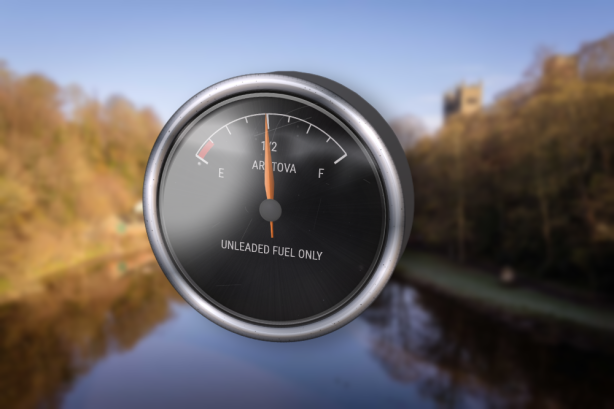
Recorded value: **0.5**
